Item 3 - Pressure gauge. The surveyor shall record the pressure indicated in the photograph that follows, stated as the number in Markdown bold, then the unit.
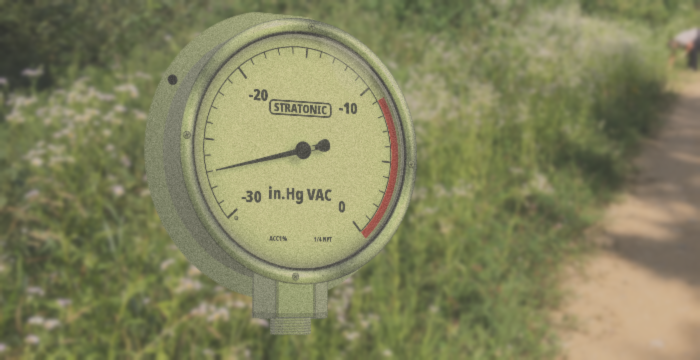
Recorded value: **-27** inHg
